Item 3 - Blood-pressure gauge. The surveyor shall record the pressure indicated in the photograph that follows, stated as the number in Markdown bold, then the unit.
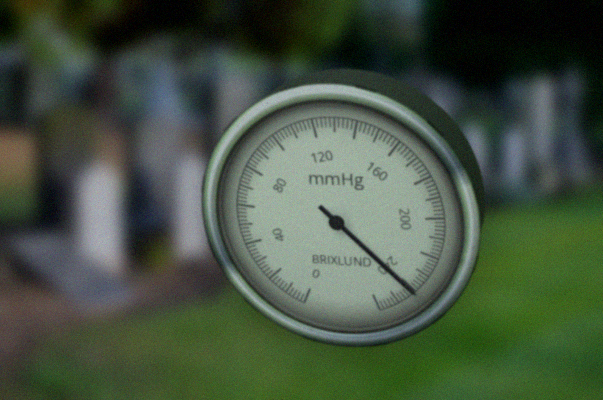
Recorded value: **240** mmHg
